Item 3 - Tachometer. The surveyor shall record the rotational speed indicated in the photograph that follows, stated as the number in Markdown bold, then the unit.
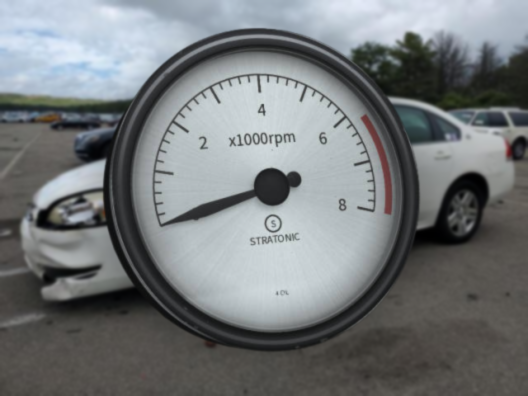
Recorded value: **0** rpm
